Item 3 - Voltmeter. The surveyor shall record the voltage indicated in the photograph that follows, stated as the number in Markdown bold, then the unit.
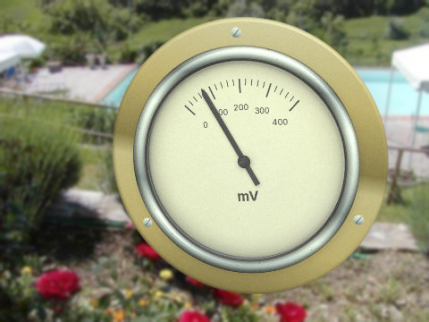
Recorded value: **80** mV
